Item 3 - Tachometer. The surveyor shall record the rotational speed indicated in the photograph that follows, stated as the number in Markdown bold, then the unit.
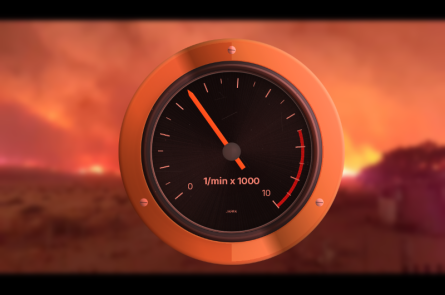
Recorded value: **3500** rpm
